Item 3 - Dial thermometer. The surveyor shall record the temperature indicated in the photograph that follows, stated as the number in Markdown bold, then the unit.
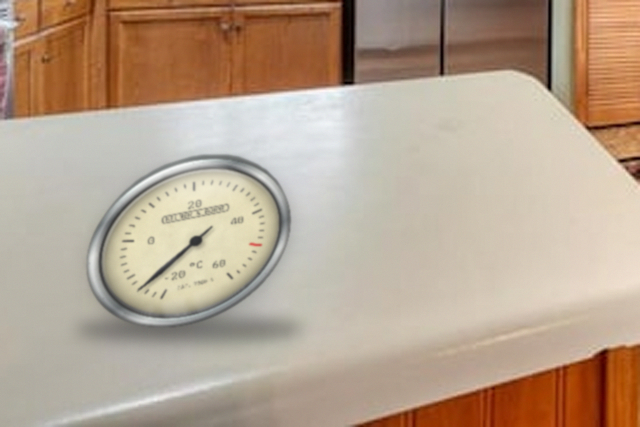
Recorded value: **-14** °C
